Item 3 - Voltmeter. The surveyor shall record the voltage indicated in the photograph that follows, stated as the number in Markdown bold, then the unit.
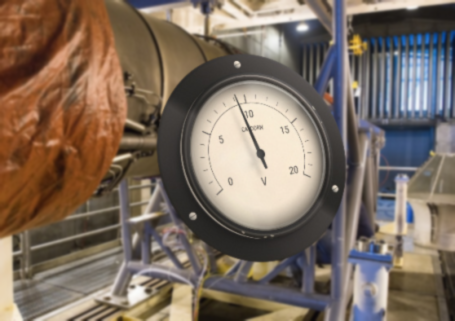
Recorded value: **9** V
